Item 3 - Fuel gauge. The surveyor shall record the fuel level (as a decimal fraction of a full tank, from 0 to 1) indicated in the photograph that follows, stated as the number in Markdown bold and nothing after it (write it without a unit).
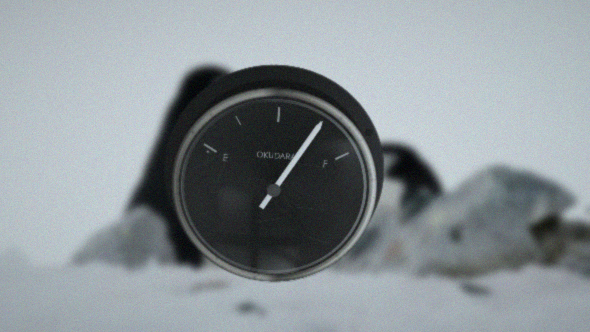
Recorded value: **0.75**
